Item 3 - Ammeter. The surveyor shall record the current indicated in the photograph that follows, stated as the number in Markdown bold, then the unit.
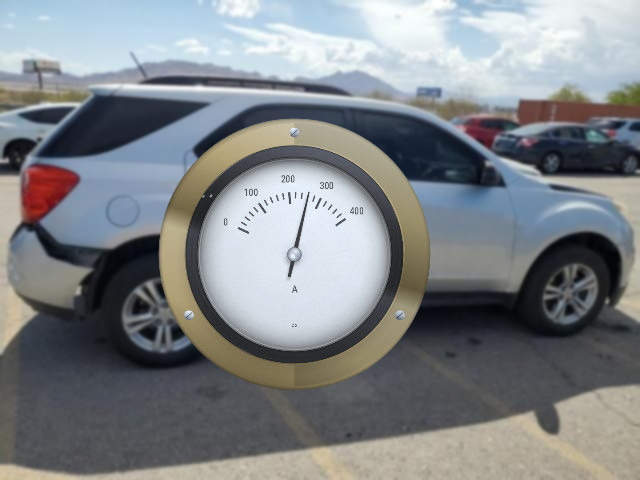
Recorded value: **260** A
